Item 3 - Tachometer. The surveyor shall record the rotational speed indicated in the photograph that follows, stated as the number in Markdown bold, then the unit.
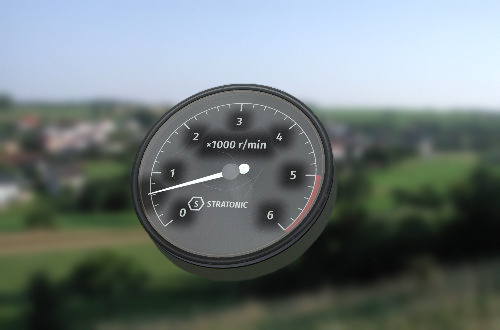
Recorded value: **600** rpm
